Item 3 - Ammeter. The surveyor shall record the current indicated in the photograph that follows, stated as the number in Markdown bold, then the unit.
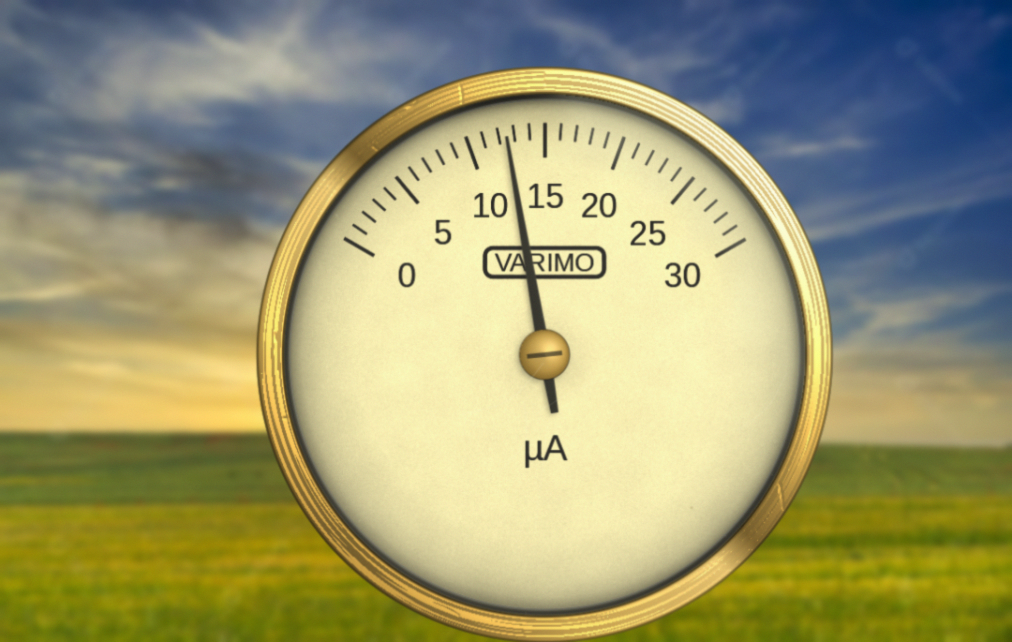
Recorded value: **12.5** µA
